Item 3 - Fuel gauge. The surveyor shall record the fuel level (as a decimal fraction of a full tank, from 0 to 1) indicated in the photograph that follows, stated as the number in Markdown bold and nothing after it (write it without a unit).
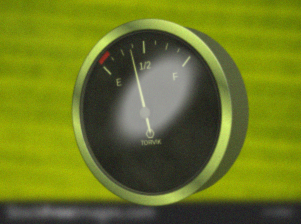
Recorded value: **0.375**
